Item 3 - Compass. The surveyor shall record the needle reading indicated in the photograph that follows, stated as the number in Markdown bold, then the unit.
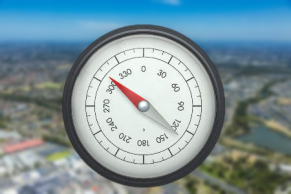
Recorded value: **310** °
